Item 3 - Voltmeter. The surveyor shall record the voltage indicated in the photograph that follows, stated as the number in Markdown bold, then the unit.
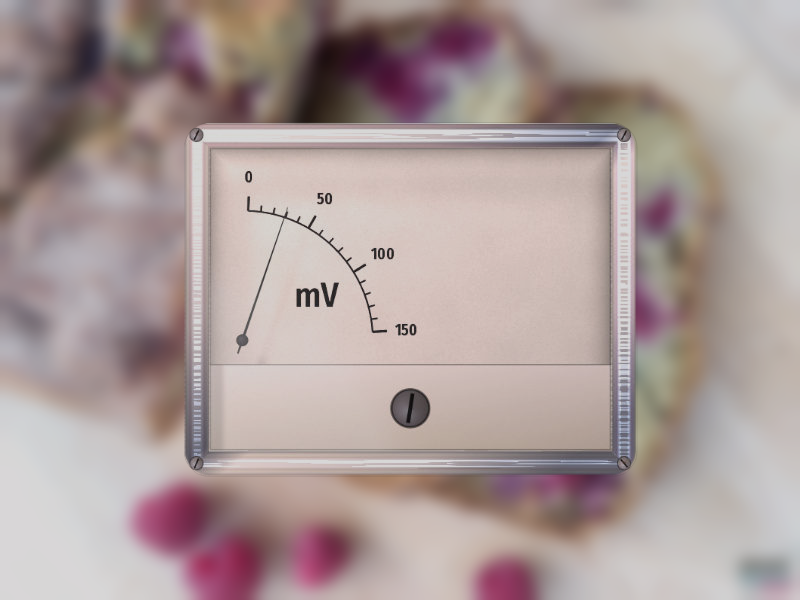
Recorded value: **30** mV
